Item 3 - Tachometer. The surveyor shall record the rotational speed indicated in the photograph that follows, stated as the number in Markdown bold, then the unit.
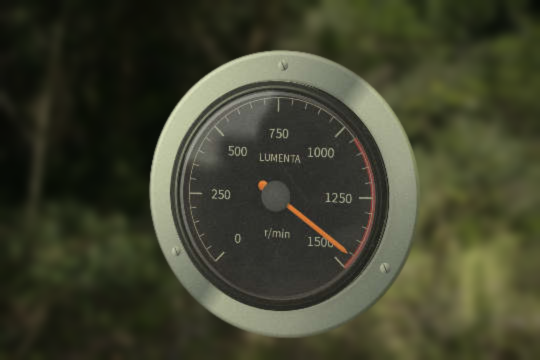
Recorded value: **1450** rpm
